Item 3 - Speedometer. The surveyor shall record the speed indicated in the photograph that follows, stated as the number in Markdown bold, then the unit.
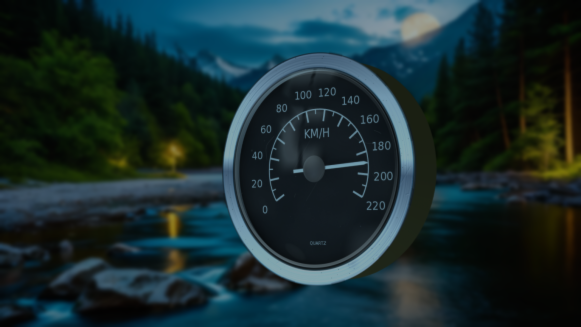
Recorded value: **190** km/h
